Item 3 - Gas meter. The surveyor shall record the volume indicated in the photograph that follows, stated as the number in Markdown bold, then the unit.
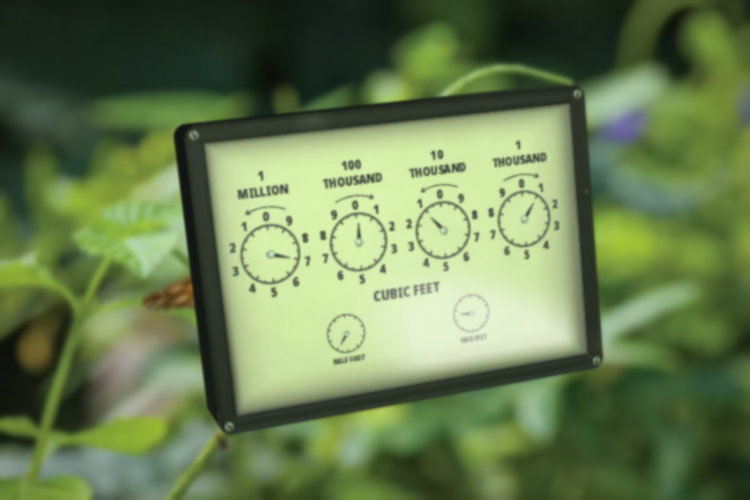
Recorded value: **701100** ft³
